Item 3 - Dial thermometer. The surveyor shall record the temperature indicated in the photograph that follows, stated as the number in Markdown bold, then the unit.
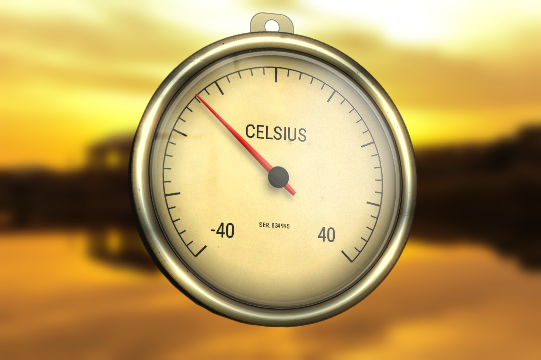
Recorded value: **-14** °C
